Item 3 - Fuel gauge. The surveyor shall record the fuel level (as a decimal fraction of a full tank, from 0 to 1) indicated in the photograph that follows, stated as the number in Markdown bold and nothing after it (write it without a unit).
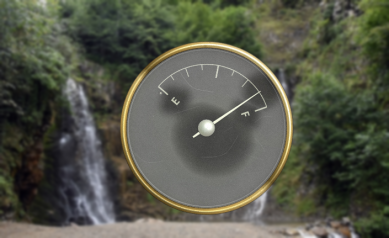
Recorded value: **0.875**
